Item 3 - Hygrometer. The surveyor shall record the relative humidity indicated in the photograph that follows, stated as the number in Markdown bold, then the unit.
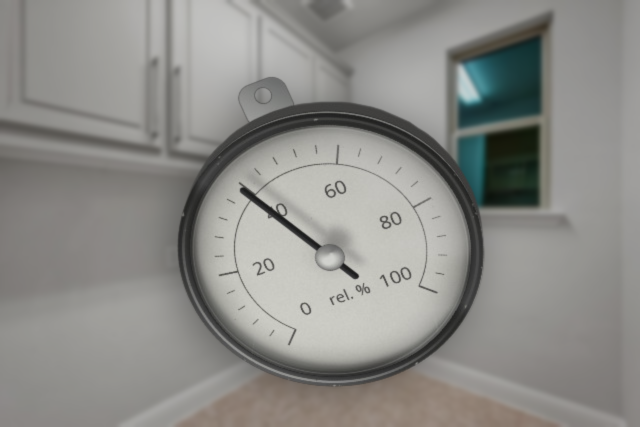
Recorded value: **40** %
